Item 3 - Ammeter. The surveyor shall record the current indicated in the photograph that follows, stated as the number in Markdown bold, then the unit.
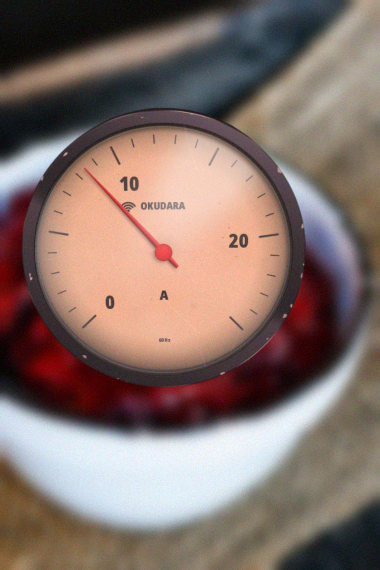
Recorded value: **8.5** A
